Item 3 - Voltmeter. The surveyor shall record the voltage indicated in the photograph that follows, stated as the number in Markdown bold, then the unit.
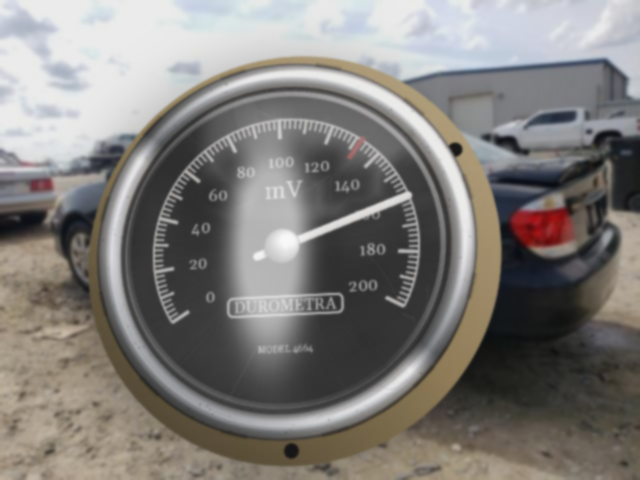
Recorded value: **160** mV
